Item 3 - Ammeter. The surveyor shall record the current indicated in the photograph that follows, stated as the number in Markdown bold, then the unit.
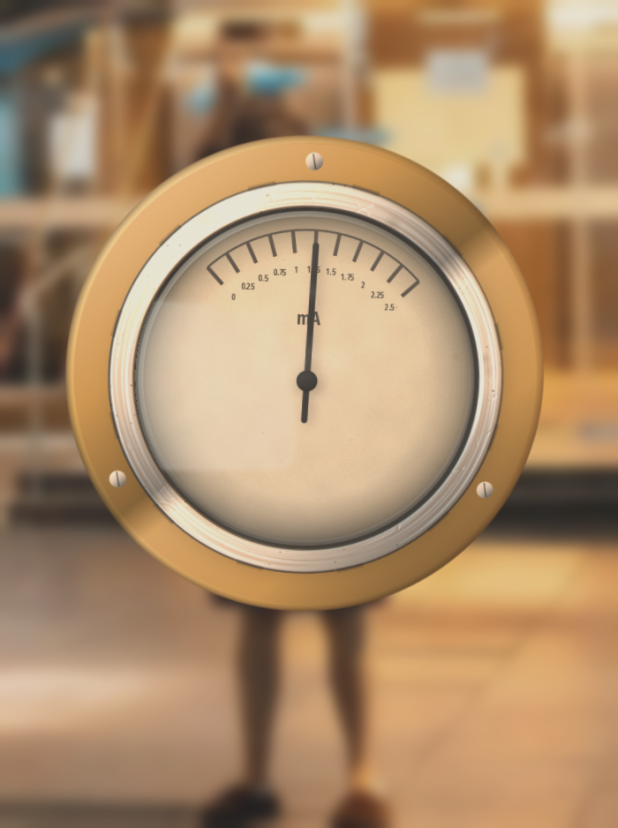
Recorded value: **1.25** mA
